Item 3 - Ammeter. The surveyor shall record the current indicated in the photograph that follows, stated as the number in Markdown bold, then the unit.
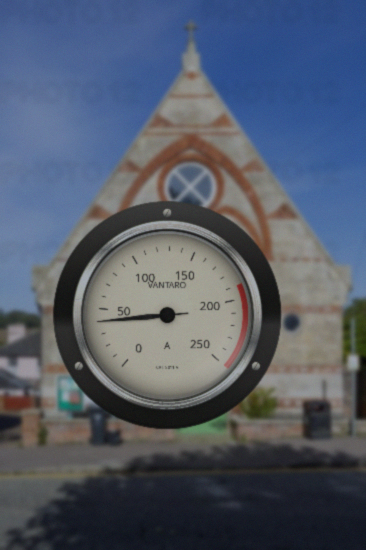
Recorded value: **40** A
